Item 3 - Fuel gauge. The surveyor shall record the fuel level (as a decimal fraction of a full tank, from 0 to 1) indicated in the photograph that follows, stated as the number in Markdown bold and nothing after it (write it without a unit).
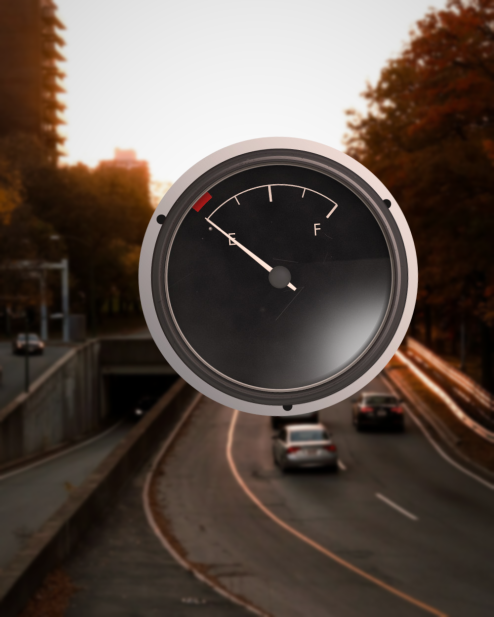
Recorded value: **0**
